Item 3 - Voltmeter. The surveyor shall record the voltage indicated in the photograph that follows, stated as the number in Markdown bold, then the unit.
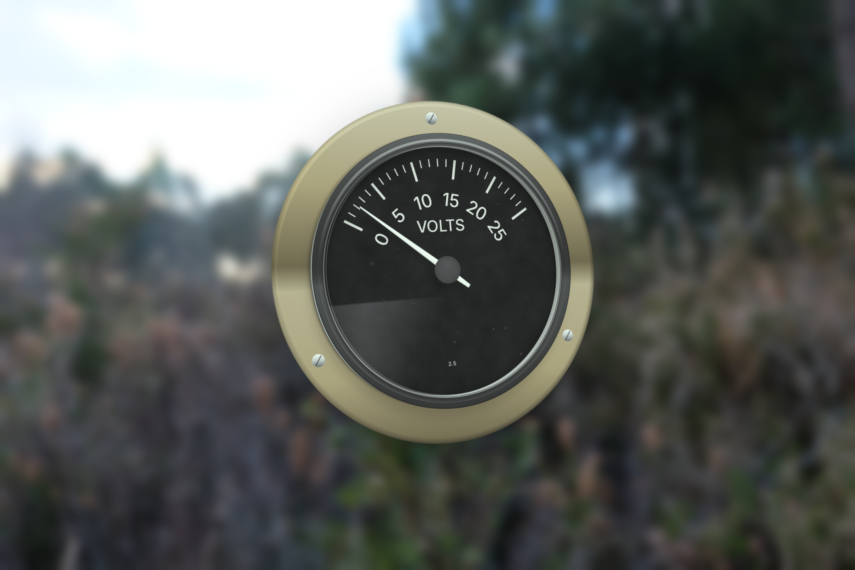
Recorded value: **2** V
